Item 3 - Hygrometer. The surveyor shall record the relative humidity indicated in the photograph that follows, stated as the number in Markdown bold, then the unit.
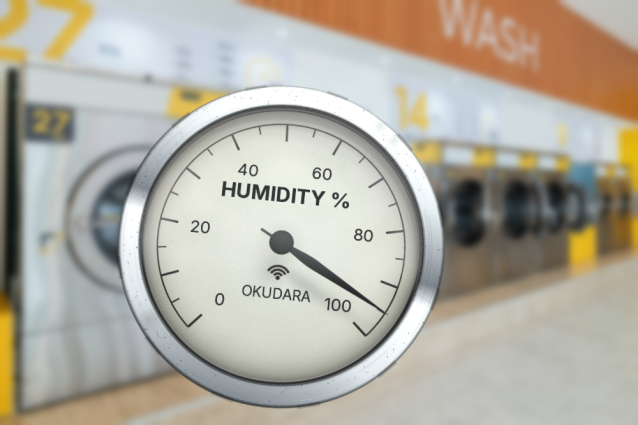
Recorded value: **95** %
